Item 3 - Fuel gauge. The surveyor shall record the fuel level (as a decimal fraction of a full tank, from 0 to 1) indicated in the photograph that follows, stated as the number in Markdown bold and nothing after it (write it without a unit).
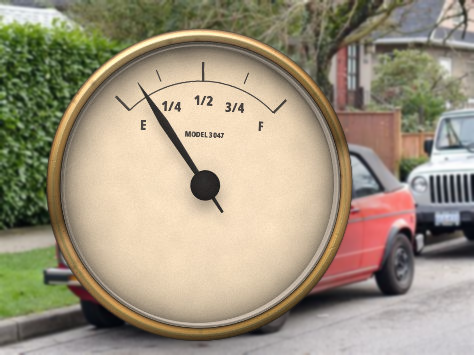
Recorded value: **0.125**
